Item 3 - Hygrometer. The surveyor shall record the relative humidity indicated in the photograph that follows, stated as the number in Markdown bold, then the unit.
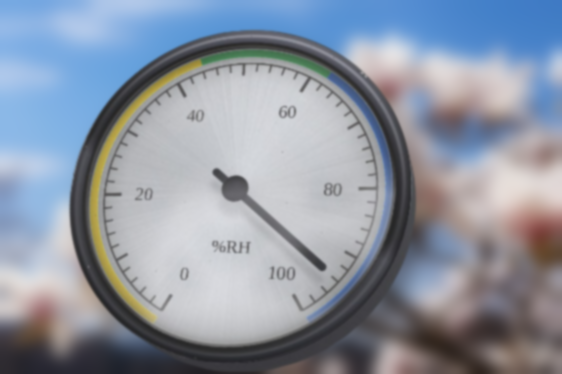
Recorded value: **94** %
